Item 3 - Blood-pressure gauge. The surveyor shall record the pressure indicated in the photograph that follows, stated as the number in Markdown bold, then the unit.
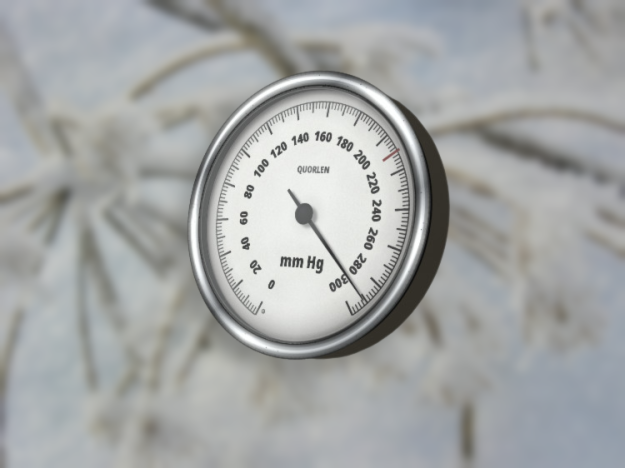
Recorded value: **290** mmHg
